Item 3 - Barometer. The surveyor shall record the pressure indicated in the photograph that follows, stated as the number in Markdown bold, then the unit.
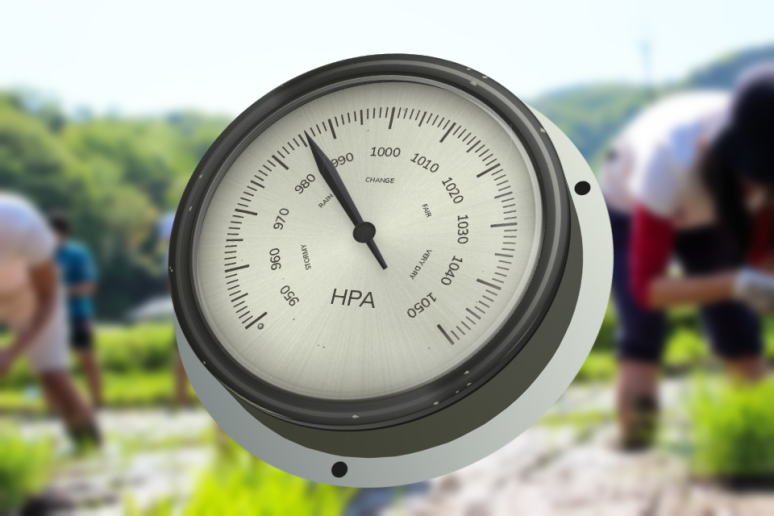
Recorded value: **986** hPa
